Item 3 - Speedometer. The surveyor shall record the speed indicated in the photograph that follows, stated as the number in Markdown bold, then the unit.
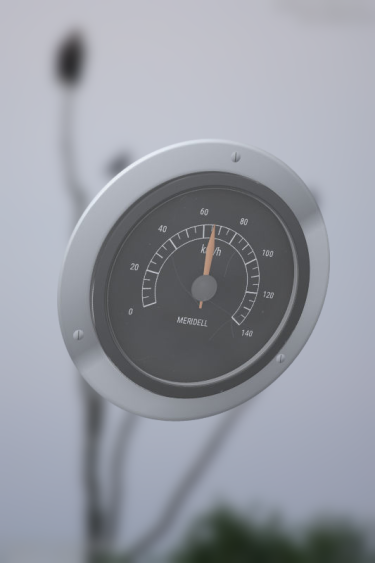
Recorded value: **65** km/h
